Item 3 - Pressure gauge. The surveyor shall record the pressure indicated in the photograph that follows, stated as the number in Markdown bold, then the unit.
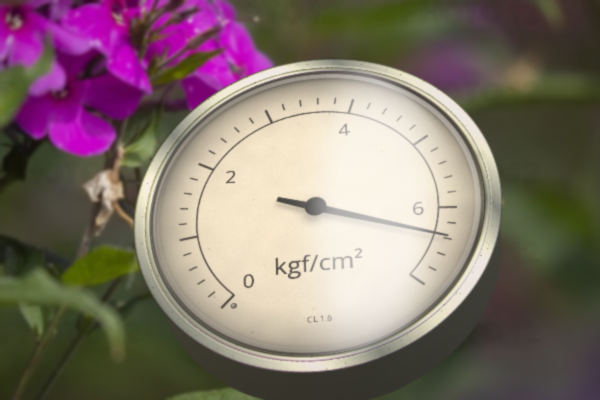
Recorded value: **6.4** kg/cm²
